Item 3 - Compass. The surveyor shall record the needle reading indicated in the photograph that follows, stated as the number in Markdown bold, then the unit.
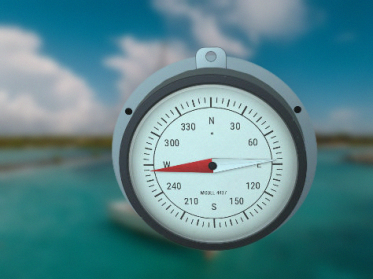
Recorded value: **265** °
